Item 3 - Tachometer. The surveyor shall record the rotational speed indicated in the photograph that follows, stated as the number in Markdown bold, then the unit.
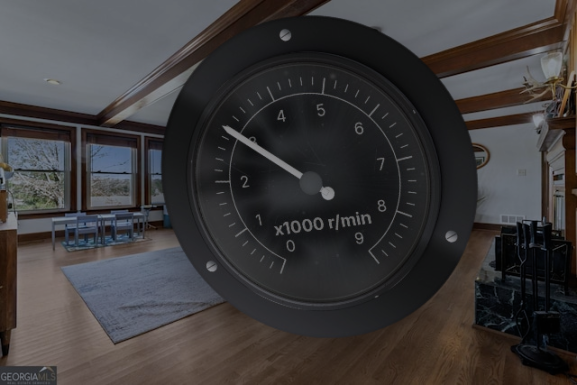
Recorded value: **3000** rpm
